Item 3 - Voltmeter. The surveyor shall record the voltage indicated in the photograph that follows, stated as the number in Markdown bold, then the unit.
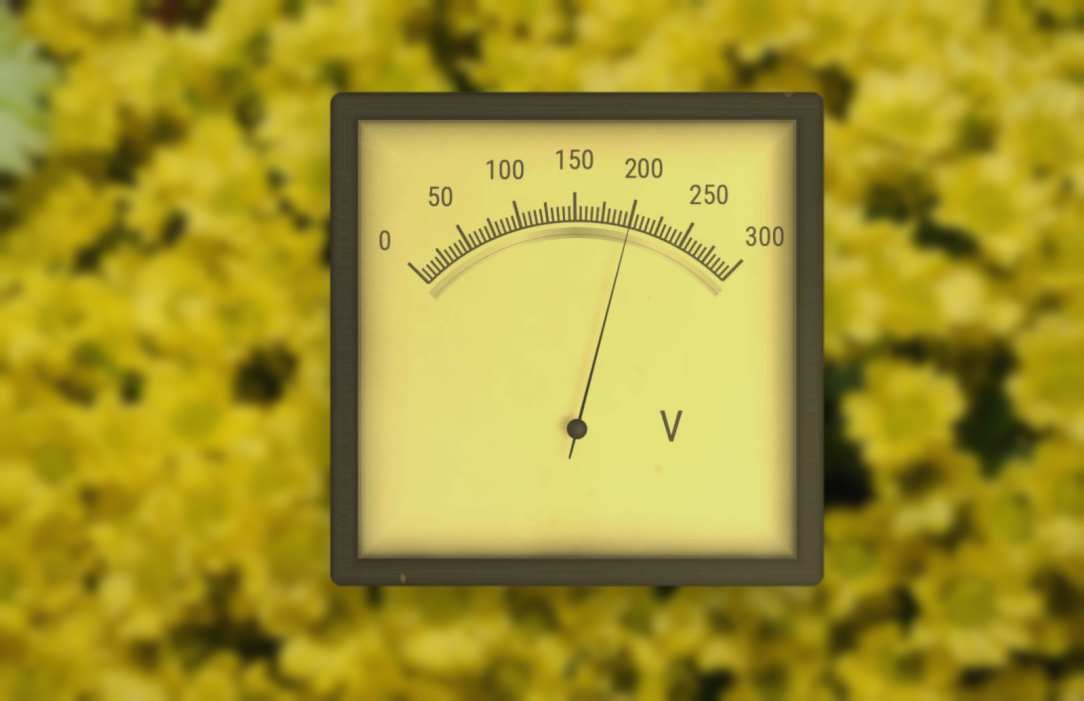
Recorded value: **200** V
